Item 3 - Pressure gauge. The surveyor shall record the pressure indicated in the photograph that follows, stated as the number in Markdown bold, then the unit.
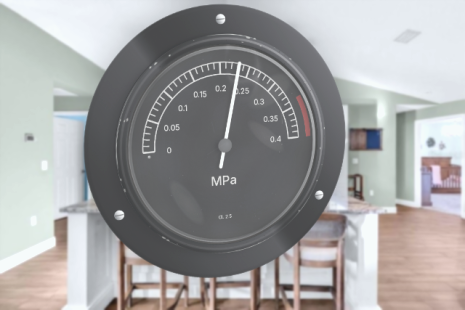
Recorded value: **0.23** MPa
